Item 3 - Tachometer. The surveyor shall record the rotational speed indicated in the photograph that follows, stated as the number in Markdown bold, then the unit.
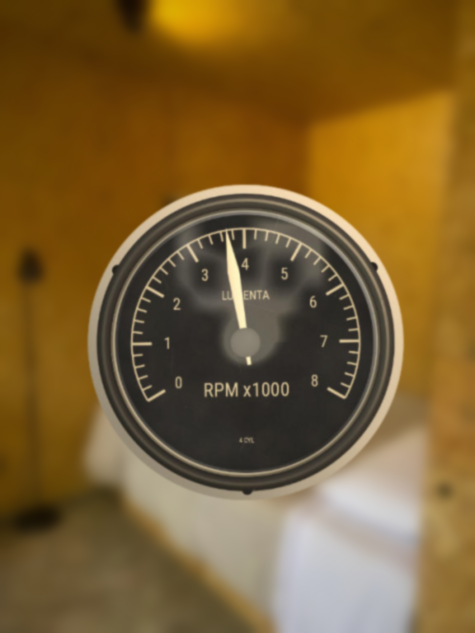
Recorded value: **3700** rpm
